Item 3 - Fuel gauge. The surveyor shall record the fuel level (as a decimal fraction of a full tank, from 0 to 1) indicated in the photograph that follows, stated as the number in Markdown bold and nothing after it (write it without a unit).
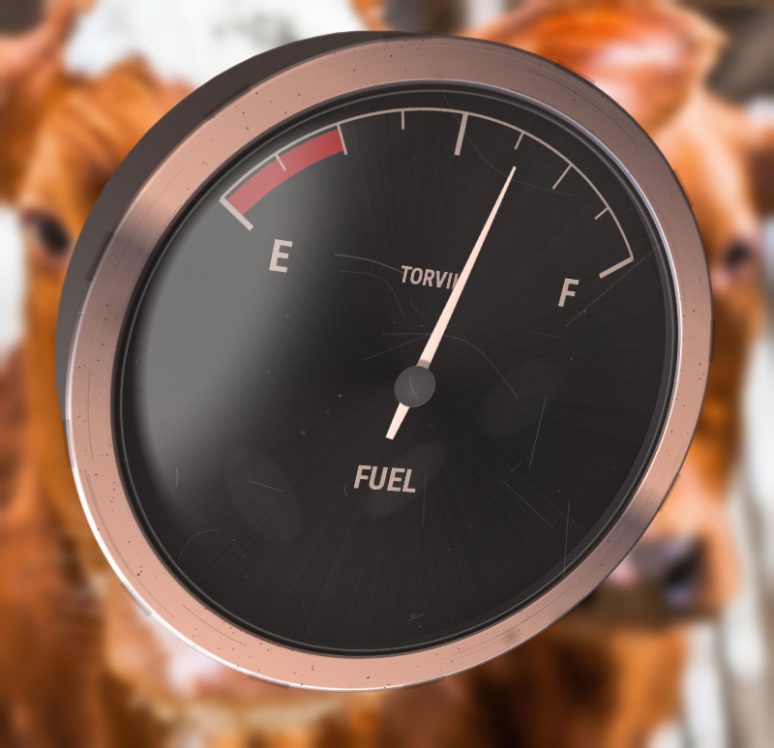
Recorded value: **0.625**
